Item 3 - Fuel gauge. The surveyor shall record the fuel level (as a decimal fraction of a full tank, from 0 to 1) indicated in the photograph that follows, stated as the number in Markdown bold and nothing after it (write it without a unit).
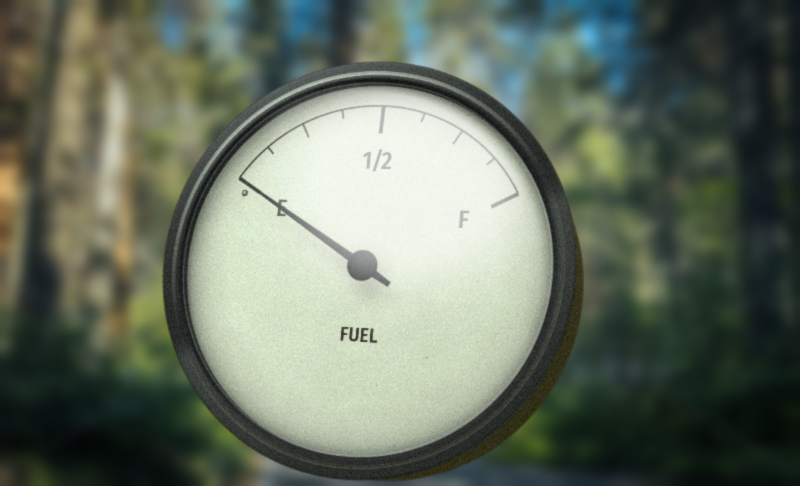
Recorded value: **0**
